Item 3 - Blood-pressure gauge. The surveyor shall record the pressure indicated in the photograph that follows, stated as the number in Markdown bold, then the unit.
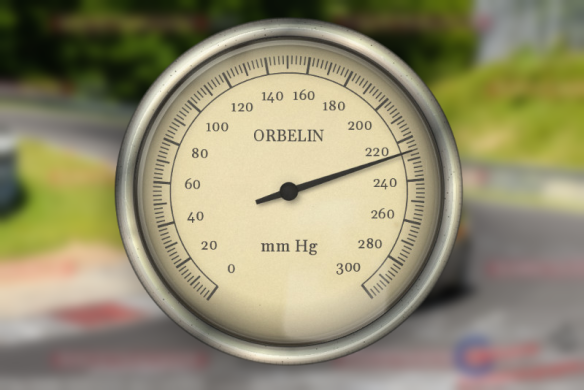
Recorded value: **226** mmHg
